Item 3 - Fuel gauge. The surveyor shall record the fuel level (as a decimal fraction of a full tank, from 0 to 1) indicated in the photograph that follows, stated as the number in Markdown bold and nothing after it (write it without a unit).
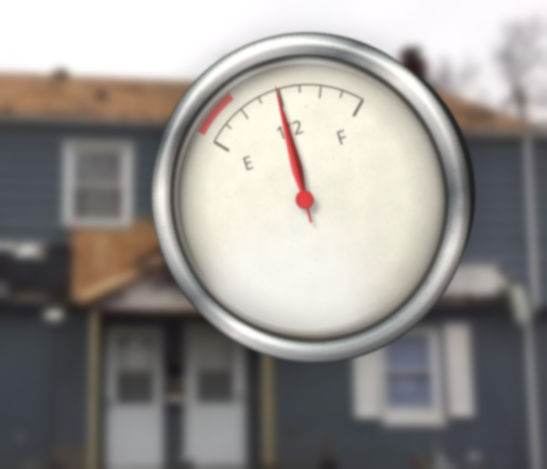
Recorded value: **0.5**
